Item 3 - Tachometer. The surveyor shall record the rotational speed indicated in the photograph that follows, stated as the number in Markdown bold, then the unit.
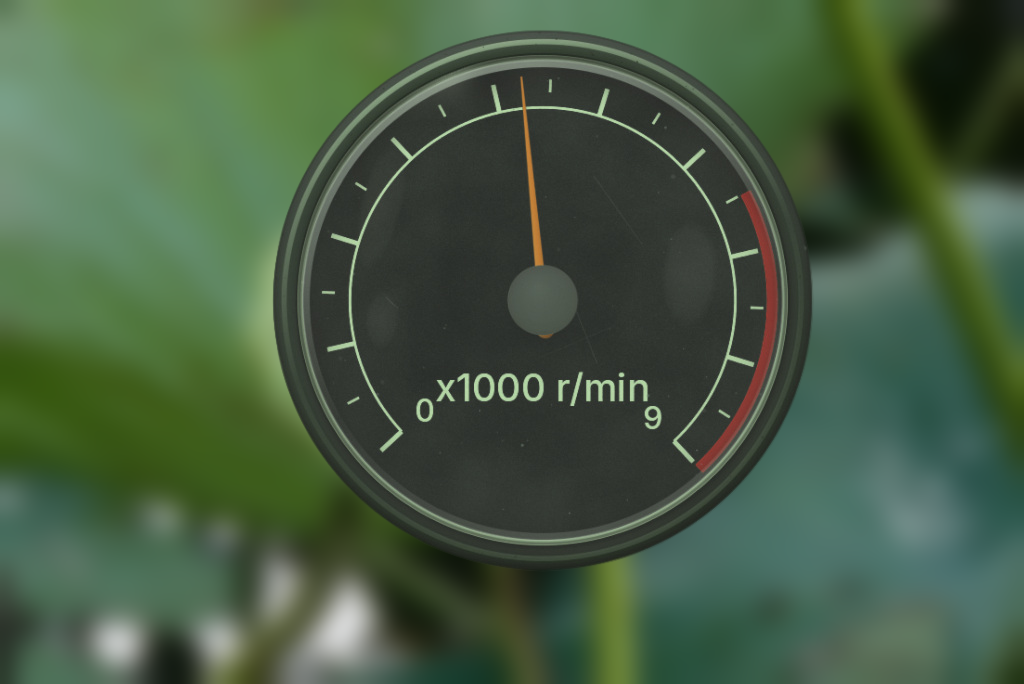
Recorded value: **4250** rpm
